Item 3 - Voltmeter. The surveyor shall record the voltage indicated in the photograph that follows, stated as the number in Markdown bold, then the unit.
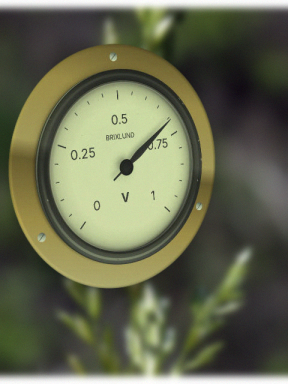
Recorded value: **0.7** V
